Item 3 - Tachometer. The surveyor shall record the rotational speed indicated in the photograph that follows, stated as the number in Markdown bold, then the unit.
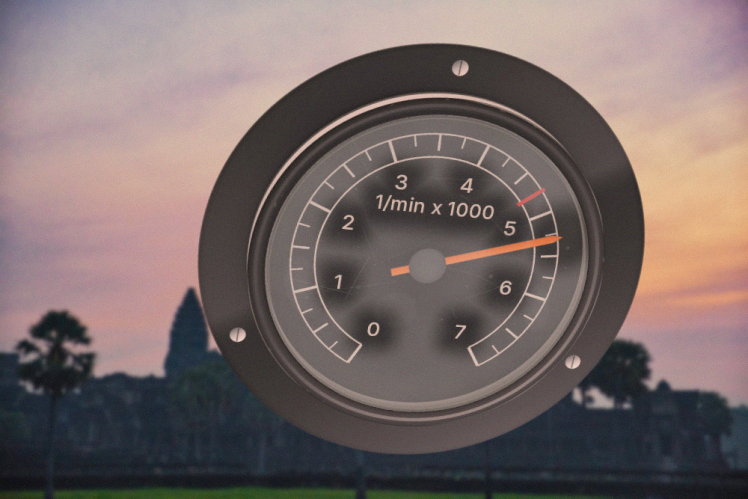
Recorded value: **5250** rpm
